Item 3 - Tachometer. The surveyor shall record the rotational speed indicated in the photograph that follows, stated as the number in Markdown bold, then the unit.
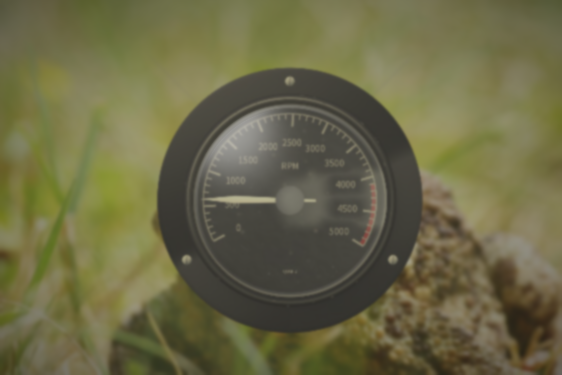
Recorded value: **600** rpm
